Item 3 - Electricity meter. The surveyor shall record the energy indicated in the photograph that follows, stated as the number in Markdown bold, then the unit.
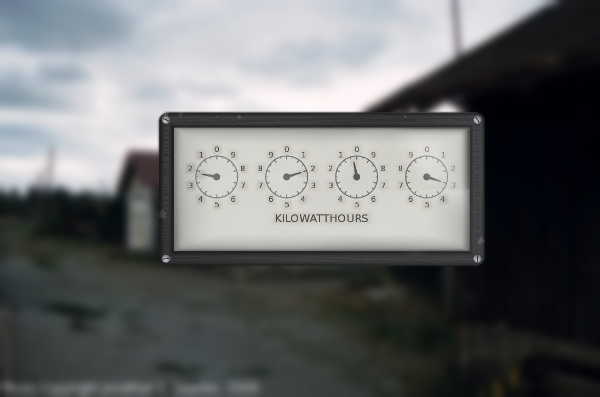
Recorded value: **2203** kWh
